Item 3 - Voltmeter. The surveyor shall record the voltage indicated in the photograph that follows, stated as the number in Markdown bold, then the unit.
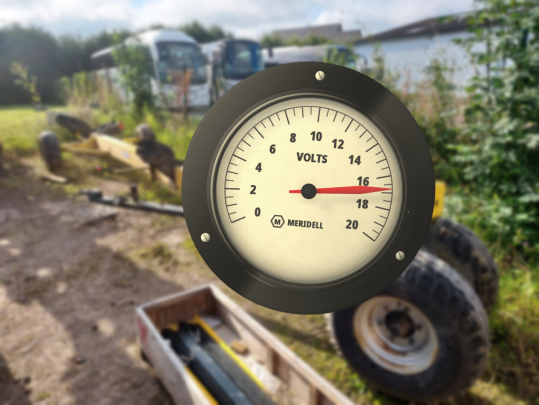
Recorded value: **16.75** V
